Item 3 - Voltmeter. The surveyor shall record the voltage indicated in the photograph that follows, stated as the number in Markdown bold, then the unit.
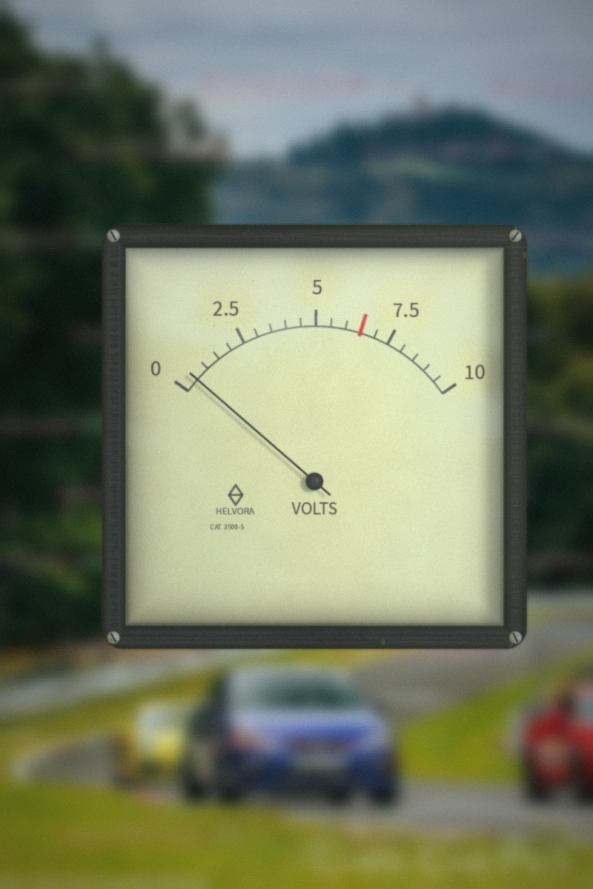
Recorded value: **0.5** V
